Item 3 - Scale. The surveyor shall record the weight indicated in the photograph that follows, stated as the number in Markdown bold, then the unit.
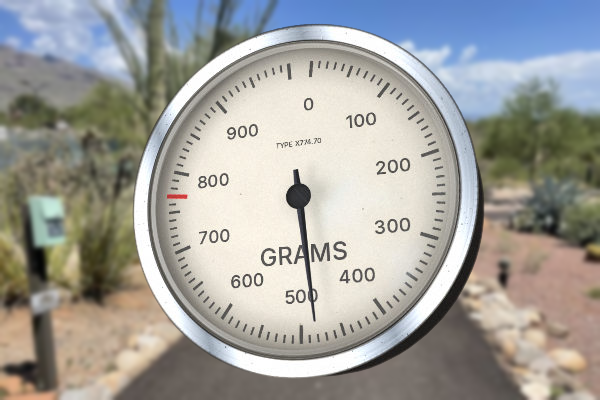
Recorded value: **480** g
